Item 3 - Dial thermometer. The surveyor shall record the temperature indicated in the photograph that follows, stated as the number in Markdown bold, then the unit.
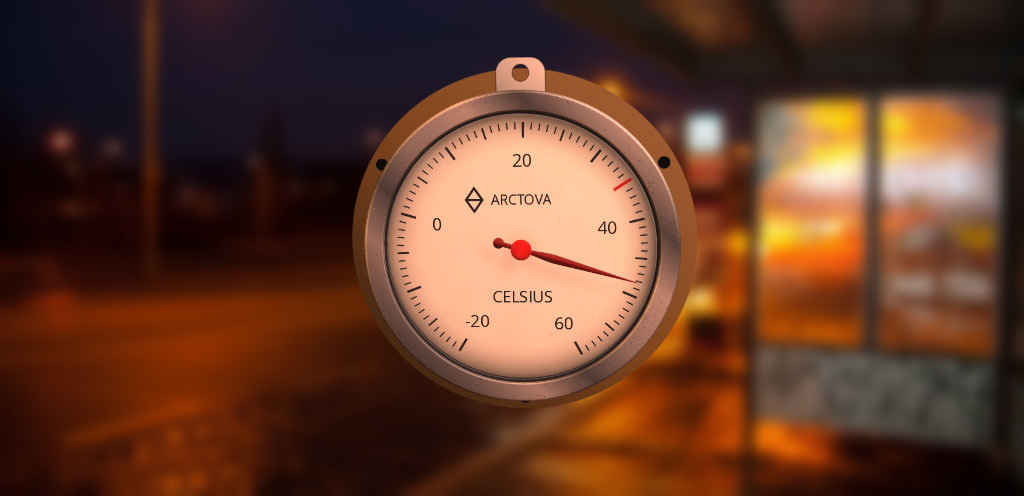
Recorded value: **48** °C
